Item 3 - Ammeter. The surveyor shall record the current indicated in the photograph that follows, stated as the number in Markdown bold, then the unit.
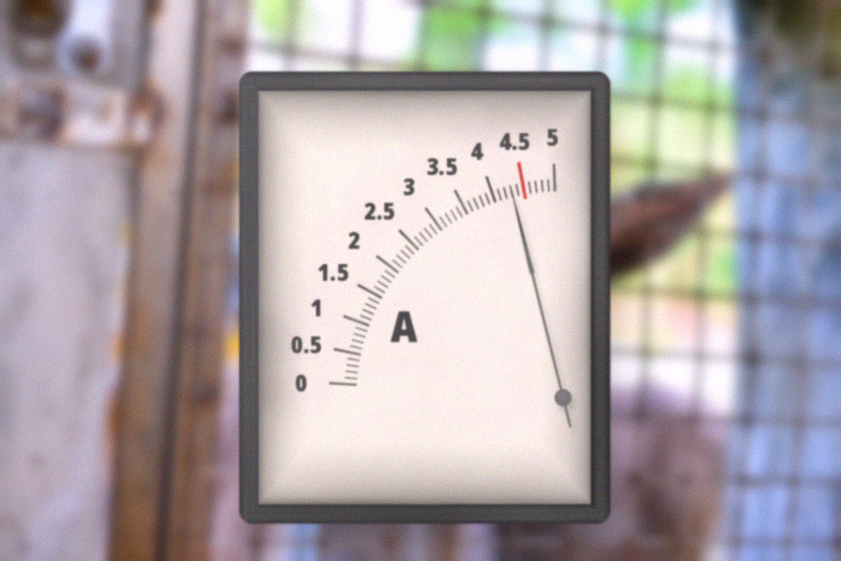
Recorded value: **4.3** A
